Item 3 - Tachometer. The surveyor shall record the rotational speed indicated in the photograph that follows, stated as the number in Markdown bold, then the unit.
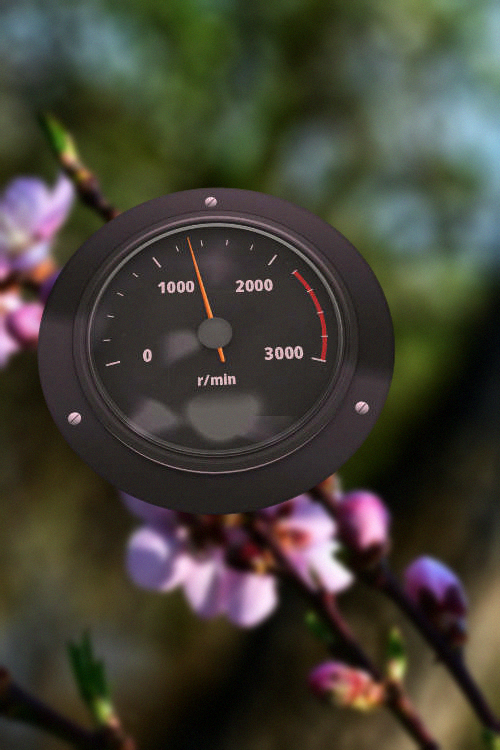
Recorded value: **1300** rpm
